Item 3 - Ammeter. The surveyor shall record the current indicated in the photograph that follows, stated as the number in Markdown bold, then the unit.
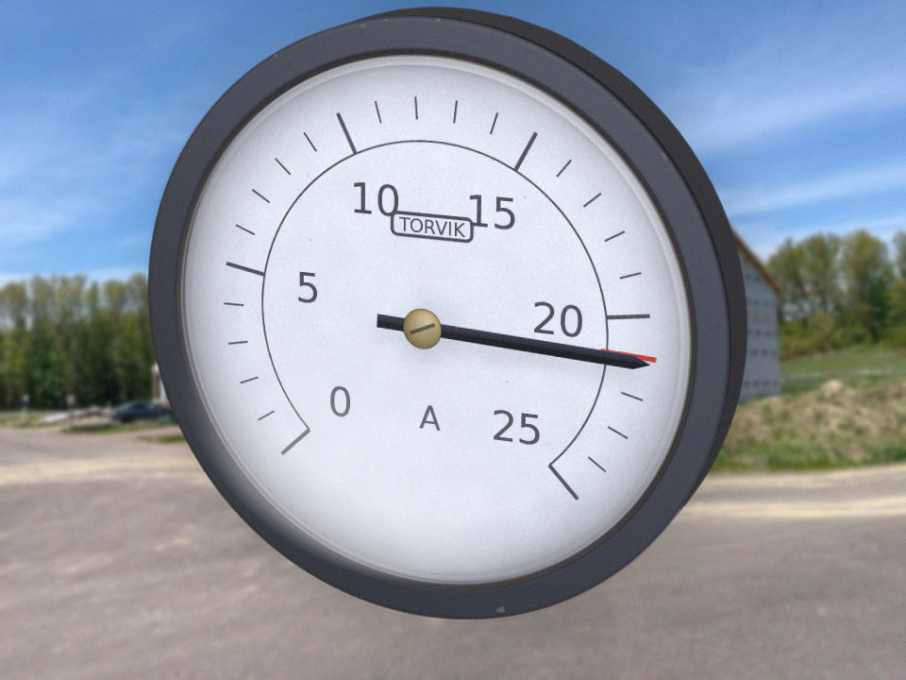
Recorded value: **21** A
